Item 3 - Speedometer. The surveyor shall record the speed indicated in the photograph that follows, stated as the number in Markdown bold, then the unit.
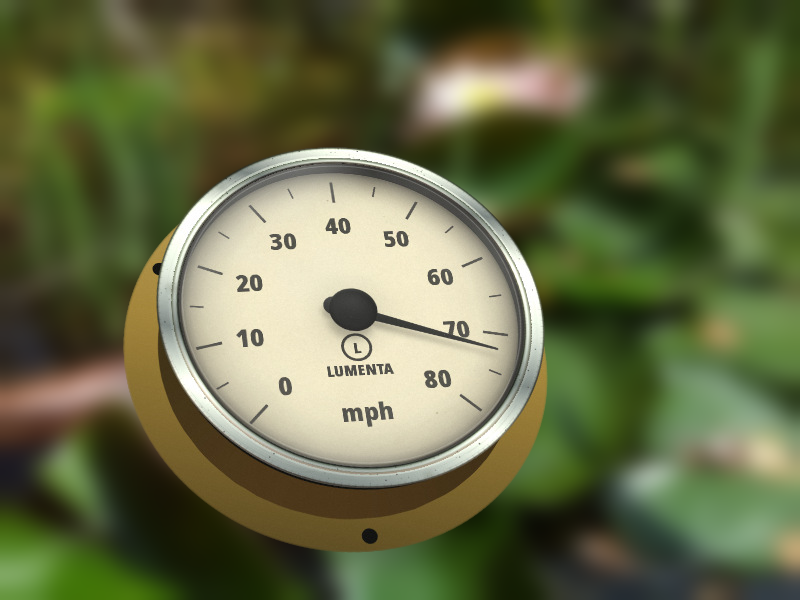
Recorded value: **72.5** mph
